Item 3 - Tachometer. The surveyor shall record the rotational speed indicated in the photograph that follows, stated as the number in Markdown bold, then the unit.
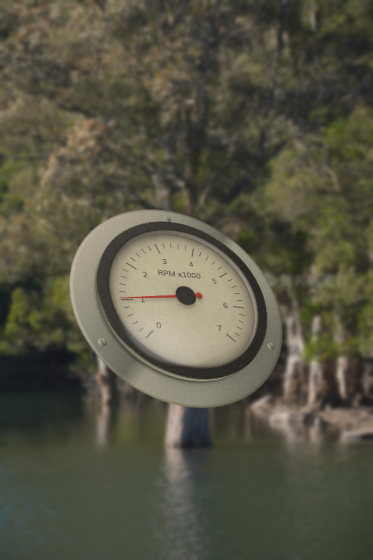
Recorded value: **1000** rpm
